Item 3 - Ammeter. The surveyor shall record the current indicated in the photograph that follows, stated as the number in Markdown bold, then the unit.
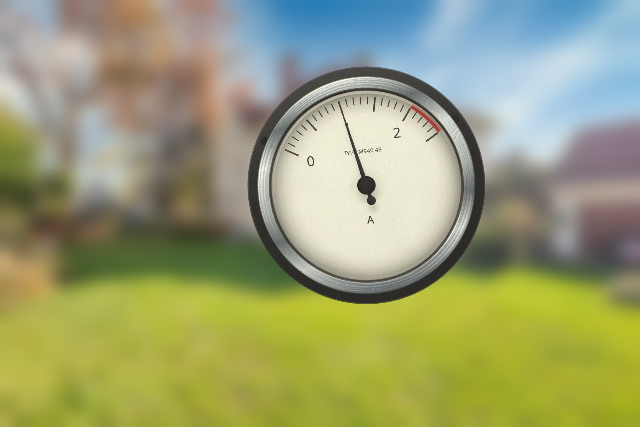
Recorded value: **1** A
